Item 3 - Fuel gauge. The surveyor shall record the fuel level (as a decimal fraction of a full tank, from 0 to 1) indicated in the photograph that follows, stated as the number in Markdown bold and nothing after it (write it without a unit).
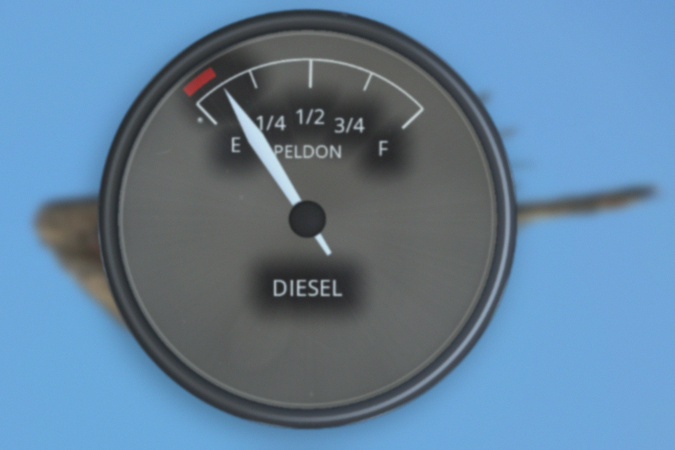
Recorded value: **0.125**
